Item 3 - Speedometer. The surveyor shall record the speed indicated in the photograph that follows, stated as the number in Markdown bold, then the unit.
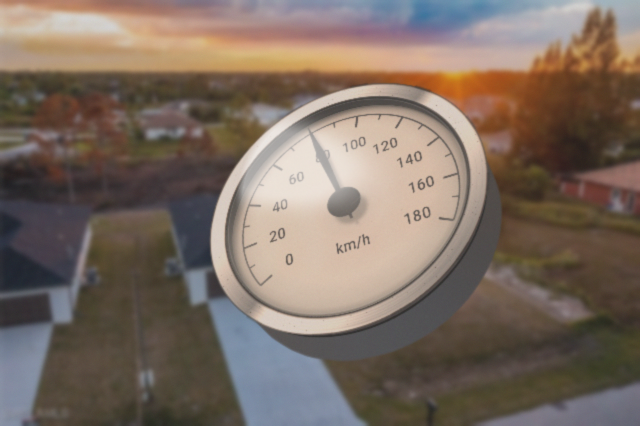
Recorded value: **80** km/h
